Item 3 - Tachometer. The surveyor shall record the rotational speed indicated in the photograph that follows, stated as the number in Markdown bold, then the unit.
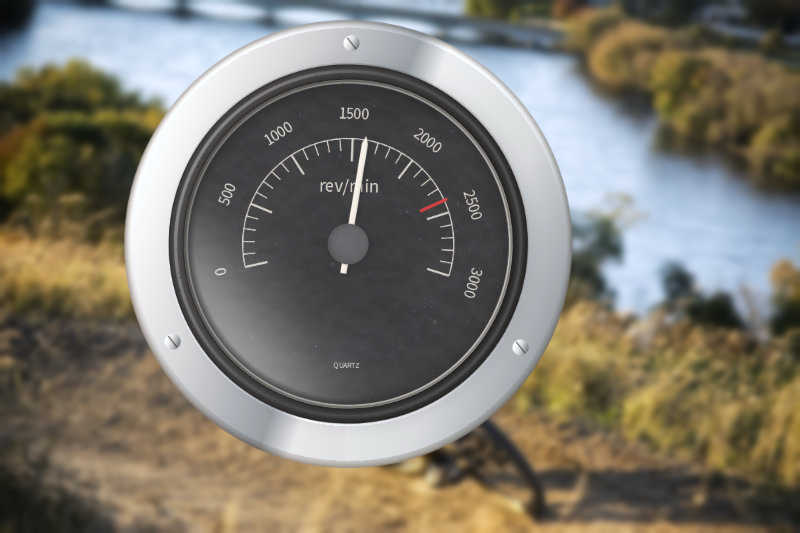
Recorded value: **1600** rpm
